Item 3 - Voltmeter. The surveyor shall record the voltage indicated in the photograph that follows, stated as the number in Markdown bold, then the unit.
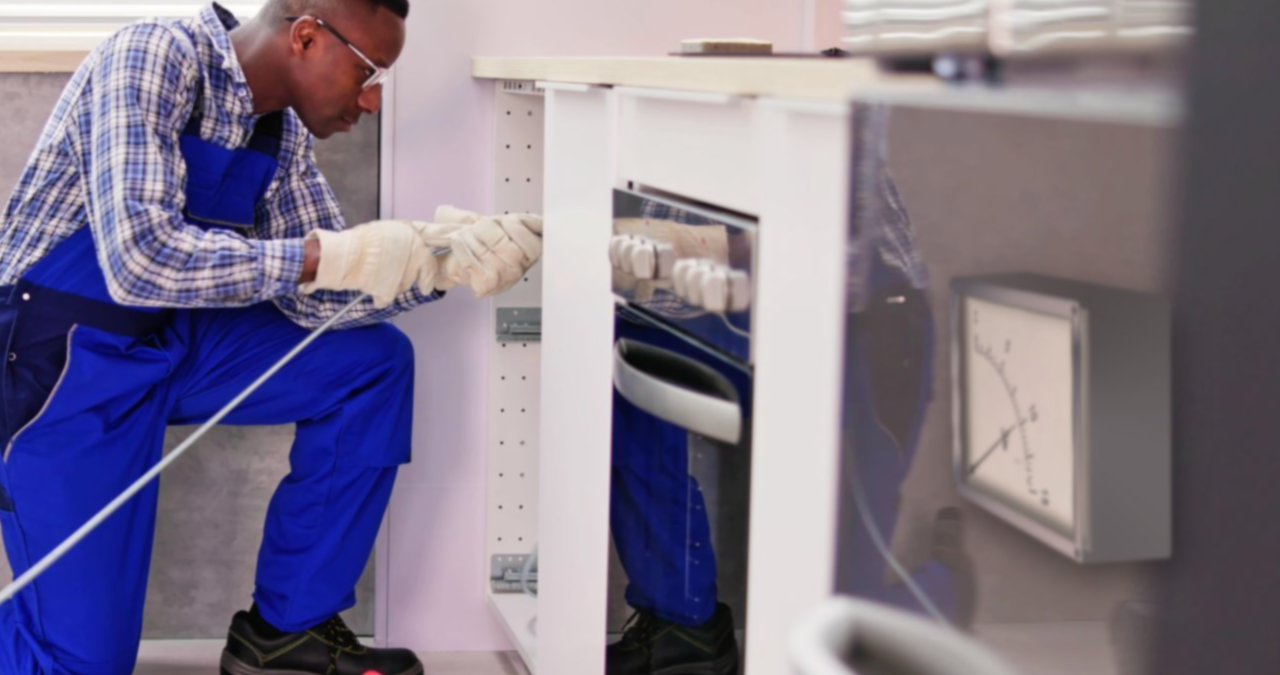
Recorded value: **10** V
